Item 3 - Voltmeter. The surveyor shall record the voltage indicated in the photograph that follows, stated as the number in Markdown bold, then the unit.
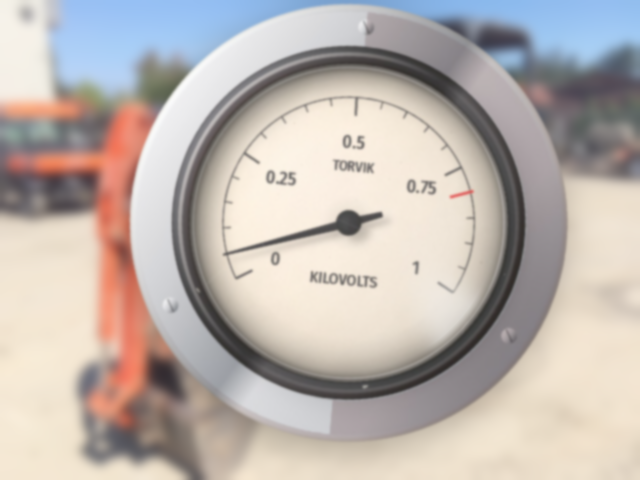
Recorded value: **0.05** kV
